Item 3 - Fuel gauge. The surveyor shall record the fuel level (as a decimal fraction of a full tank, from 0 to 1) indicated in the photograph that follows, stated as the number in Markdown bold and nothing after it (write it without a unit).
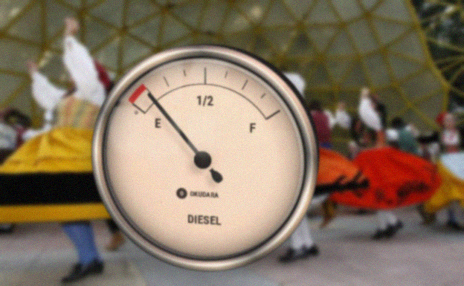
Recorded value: **0.125**
